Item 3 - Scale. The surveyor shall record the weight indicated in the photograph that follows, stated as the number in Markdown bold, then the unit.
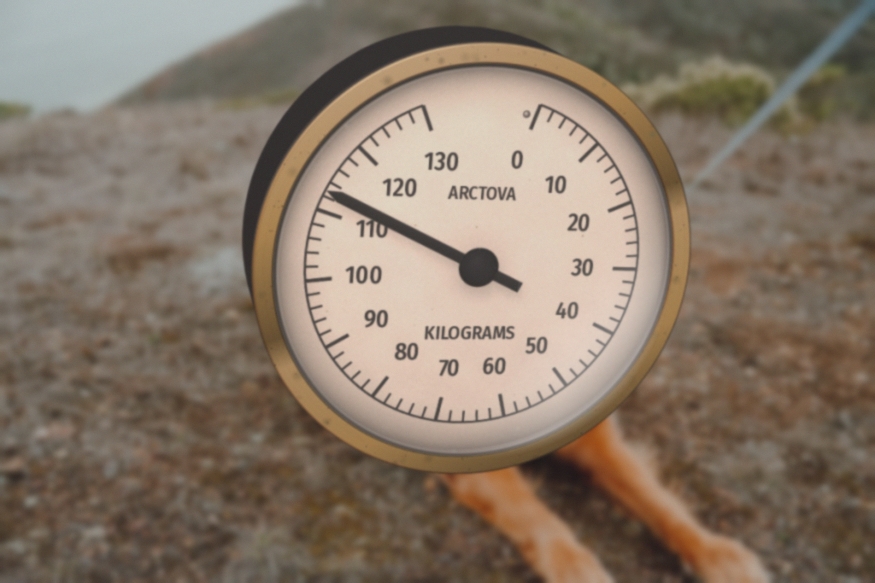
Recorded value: **113** kg
